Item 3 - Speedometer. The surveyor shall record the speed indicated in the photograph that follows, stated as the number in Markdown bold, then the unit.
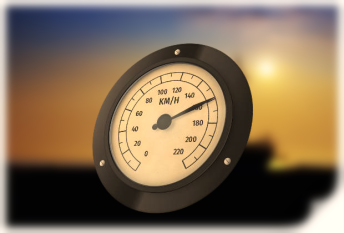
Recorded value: **160** km/h
